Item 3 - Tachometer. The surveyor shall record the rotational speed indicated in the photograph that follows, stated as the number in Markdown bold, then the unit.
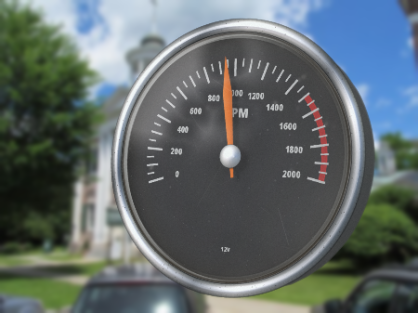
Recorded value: **950** rpm
